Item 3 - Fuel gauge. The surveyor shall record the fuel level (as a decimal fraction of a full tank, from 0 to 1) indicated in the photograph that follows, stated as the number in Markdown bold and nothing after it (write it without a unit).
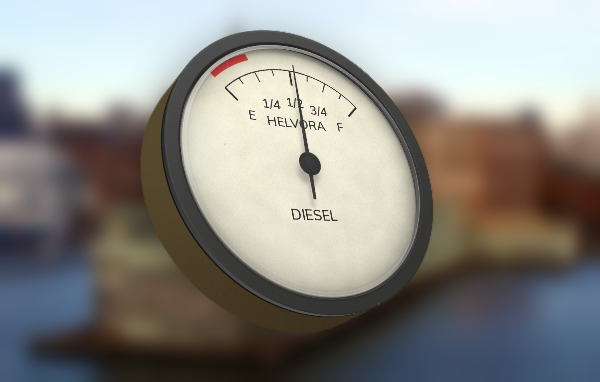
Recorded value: **0.5**
